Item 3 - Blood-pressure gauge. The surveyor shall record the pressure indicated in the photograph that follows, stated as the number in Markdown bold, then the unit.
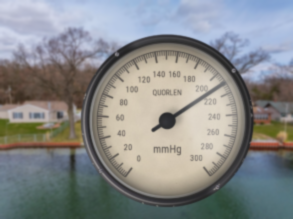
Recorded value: **210** mmHg
